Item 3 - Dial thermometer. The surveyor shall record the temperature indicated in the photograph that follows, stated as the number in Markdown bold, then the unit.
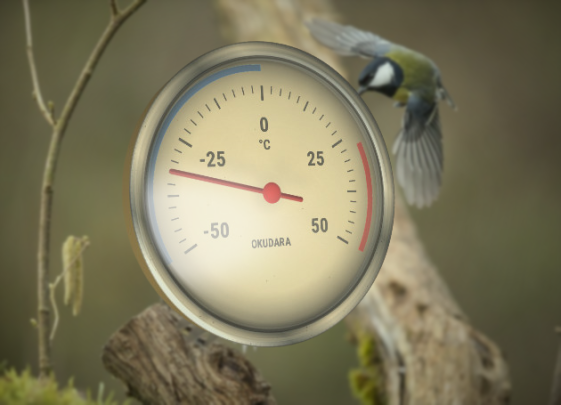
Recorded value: **-32.5** °C
